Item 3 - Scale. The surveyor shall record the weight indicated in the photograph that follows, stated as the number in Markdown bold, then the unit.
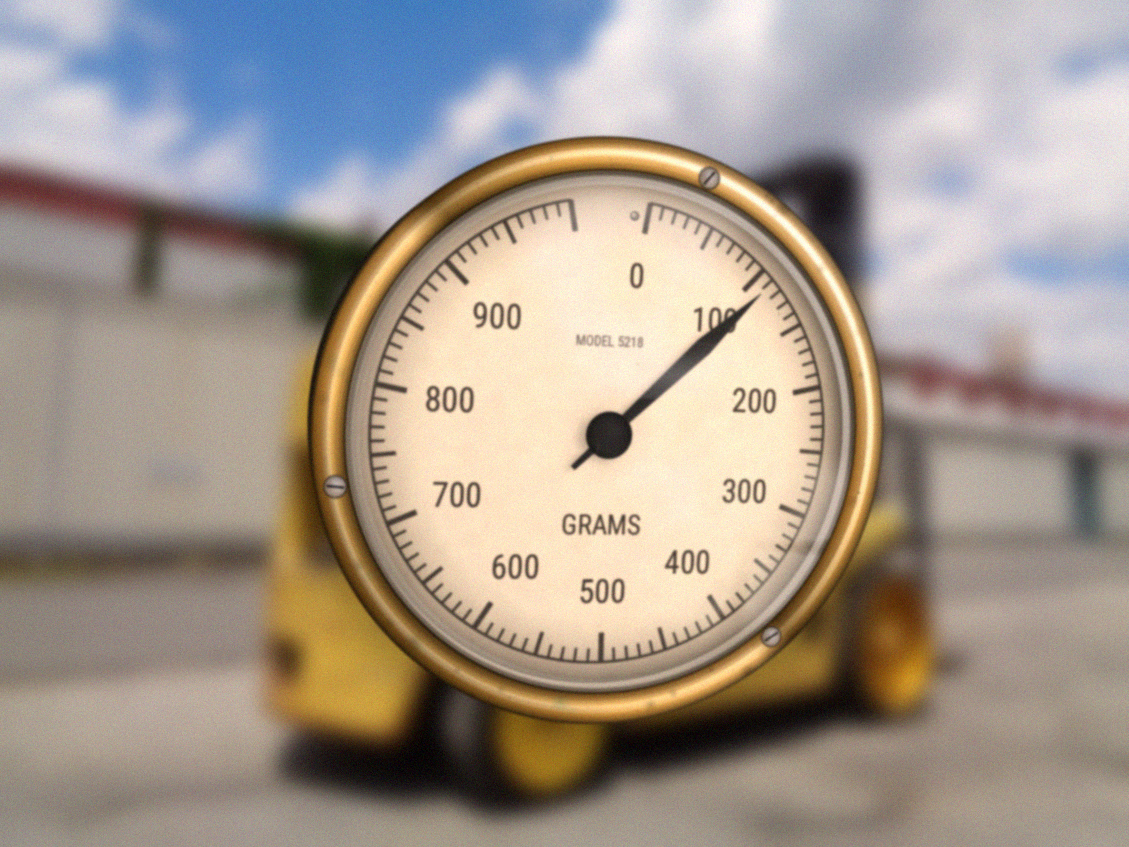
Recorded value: **110** g
